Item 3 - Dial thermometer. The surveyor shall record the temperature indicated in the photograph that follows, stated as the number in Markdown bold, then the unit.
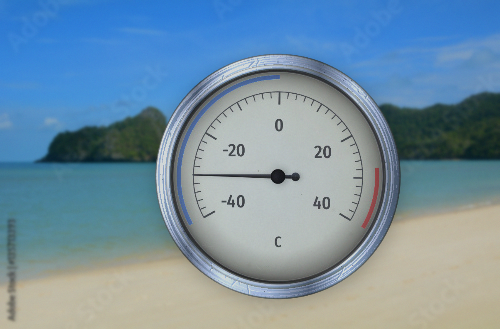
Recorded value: **-30** °C
